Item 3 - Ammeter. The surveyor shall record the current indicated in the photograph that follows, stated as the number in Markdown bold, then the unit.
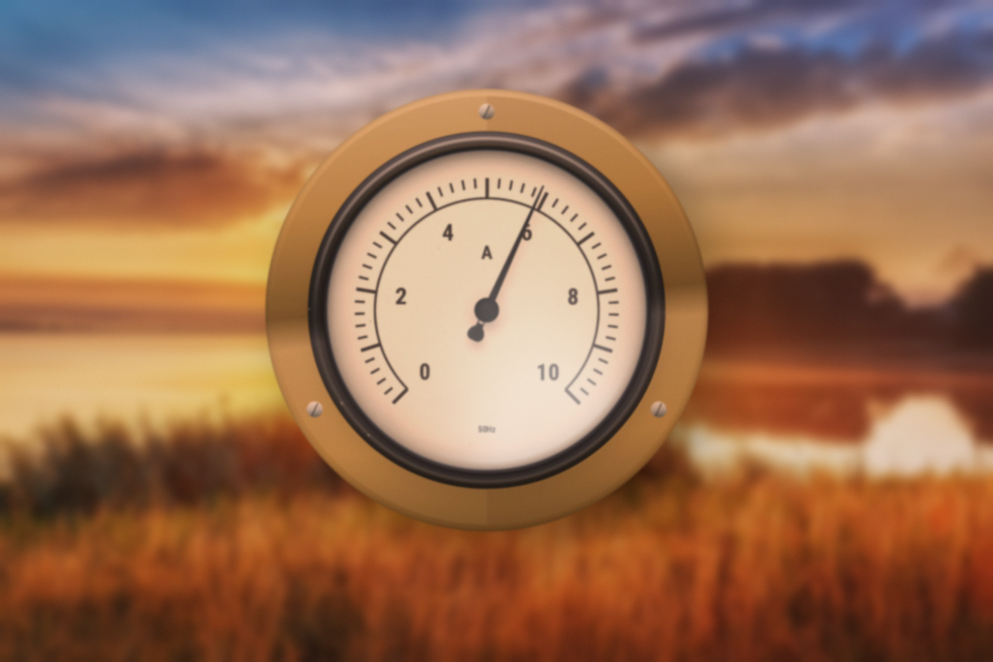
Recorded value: **5.9** A
